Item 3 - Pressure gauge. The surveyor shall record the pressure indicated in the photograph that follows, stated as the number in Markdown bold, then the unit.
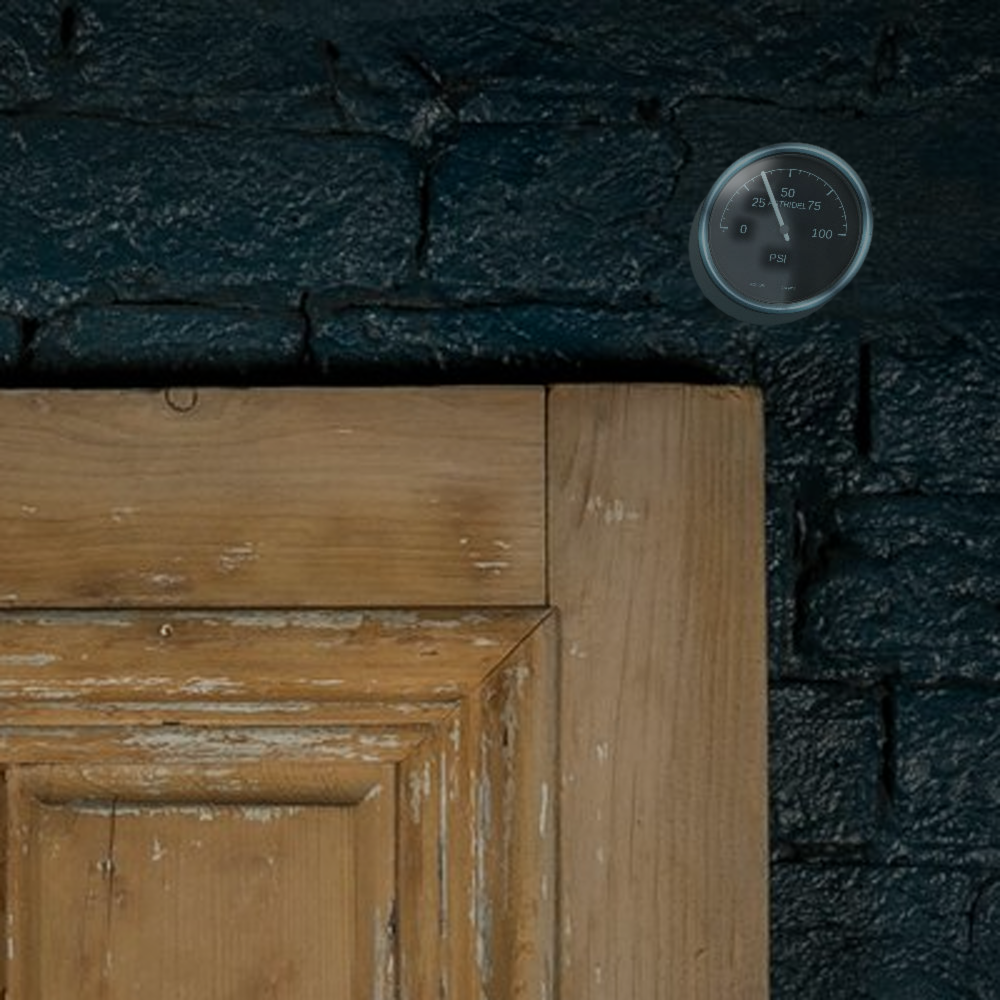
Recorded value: **35** psi
